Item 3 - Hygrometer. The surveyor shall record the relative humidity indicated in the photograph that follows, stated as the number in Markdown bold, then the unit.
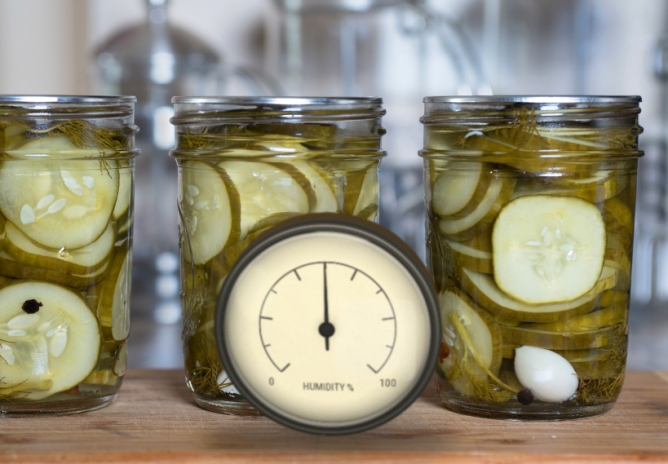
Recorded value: **50** %
